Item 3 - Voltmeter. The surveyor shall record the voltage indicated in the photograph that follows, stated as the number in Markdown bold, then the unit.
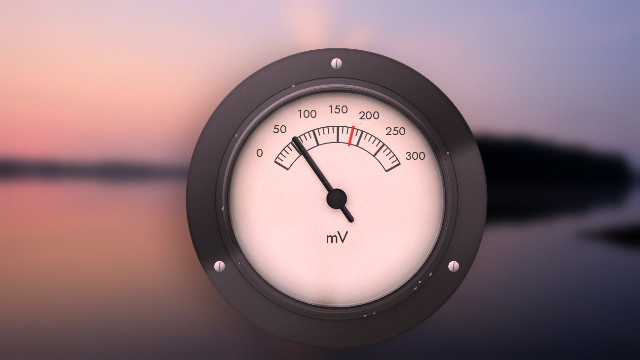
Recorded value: **60** mV
